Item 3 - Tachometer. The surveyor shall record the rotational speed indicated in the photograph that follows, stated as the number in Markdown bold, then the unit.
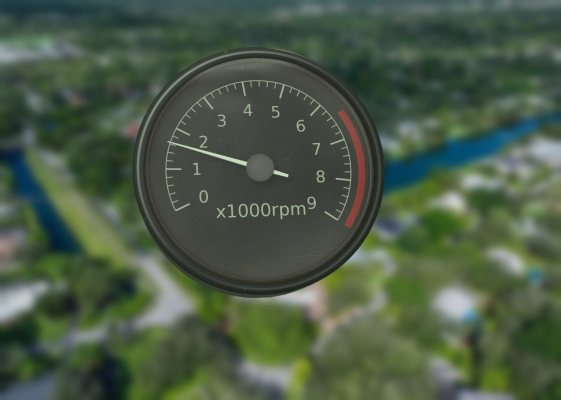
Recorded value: **1600** rpm
